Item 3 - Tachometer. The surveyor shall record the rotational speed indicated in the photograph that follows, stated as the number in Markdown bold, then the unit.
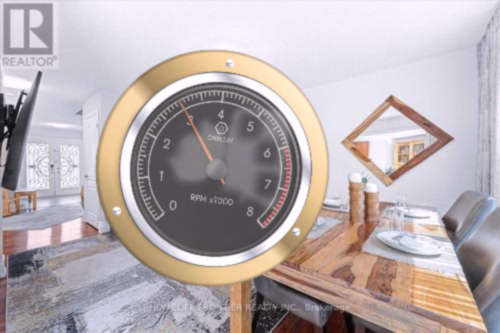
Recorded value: **3000** rpm
